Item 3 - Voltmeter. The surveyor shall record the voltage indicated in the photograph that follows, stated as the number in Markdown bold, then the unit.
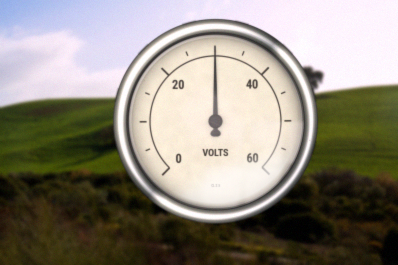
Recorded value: **30** V
